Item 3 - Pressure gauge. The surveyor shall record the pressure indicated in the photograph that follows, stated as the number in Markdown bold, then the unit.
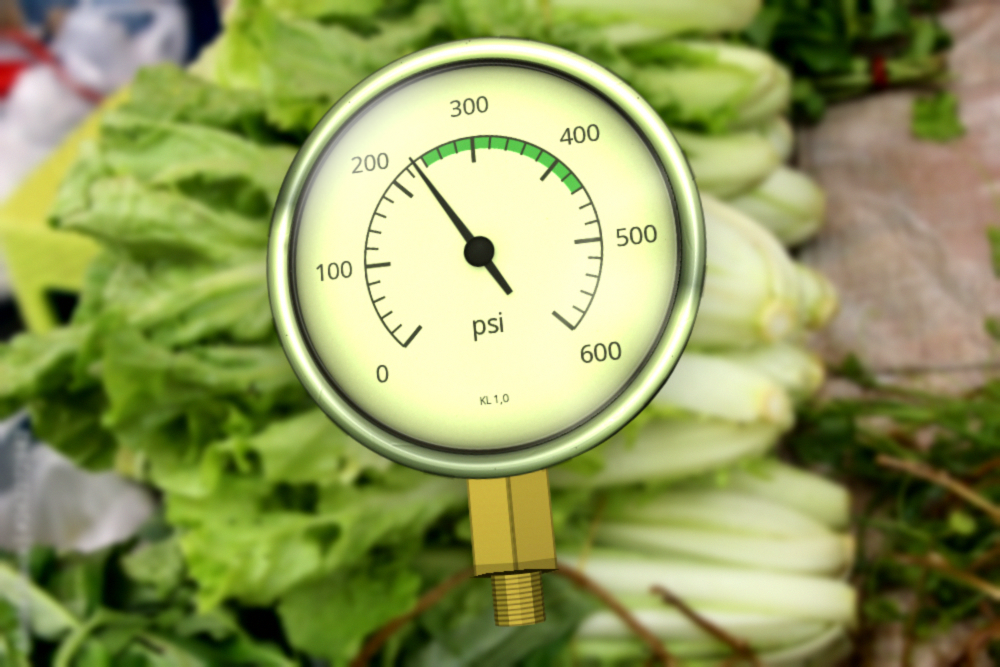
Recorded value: **230** psi
